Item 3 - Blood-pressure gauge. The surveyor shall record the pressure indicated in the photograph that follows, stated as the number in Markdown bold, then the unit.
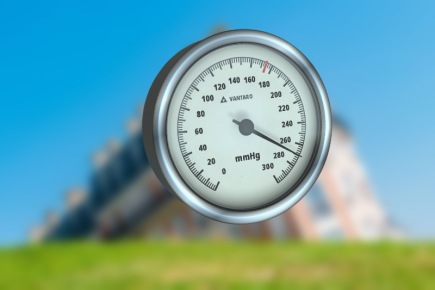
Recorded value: **270** mmHg
